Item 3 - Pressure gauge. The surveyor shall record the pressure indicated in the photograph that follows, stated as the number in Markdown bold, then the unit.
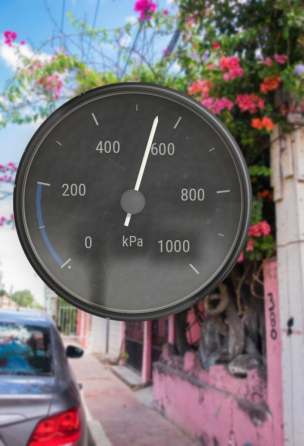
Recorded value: **550** kPa
